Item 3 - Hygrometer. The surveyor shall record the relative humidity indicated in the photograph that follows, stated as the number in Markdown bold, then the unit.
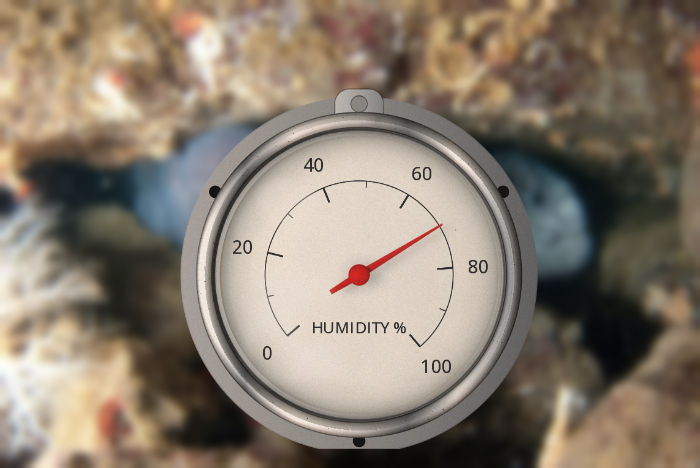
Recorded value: **70** %
